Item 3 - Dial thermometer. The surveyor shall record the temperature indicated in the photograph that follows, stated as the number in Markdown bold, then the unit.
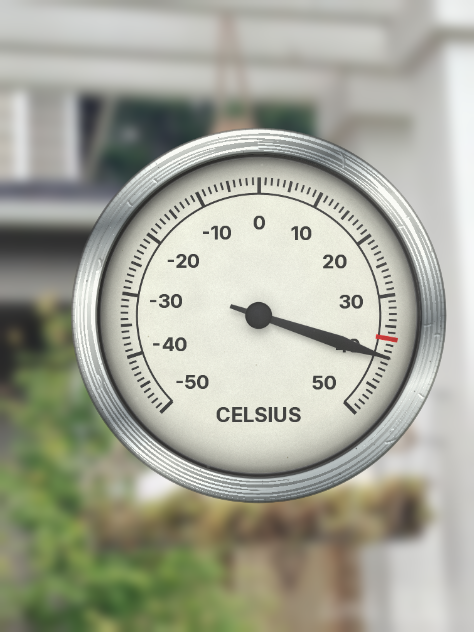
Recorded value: **40** °C
